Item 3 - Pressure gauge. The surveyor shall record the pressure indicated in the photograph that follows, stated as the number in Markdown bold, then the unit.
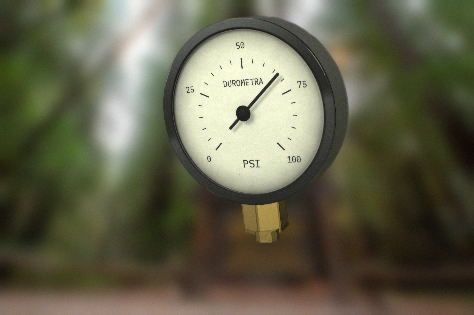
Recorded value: **67.5** psi
